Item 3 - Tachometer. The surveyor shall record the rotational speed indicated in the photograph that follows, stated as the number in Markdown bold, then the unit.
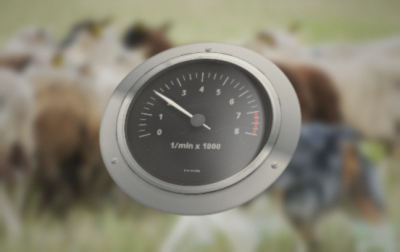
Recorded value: **2000** rpm
